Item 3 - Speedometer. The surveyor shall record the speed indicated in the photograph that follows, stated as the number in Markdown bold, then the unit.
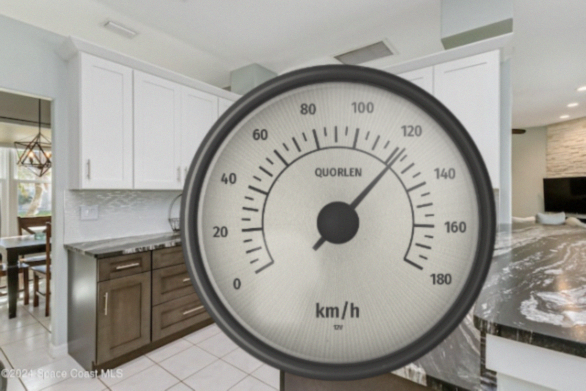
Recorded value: **122.5** km/h
